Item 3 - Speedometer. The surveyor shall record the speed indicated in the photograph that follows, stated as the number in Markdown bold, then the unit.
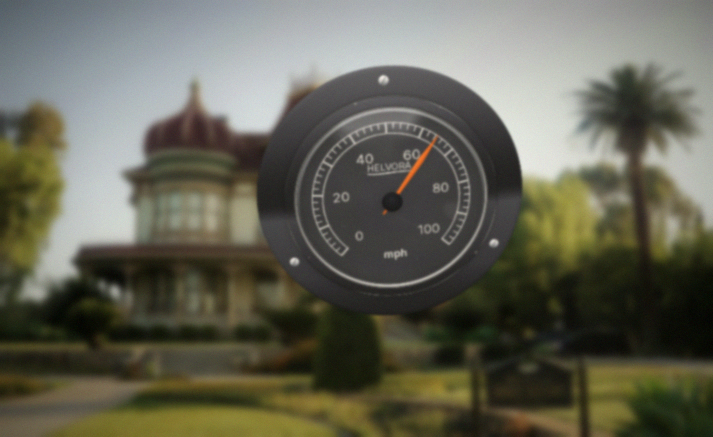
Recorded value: **64** mph
